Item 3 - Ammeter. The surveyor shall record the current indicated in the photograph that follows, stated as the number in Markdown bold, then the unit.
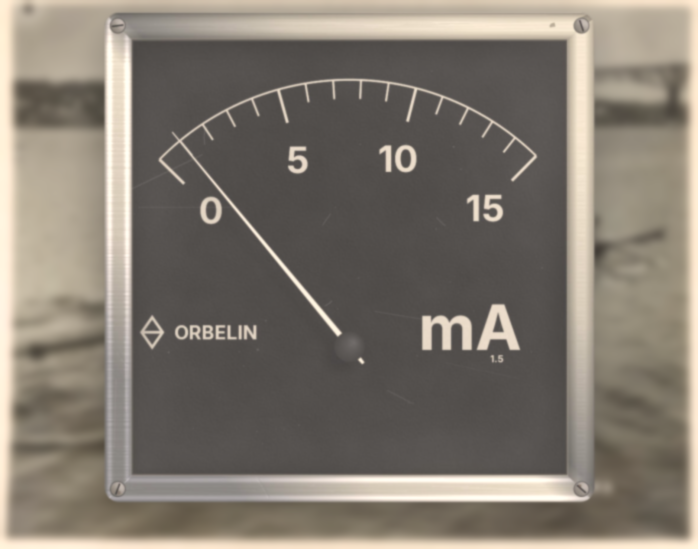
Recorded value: **1** mA
